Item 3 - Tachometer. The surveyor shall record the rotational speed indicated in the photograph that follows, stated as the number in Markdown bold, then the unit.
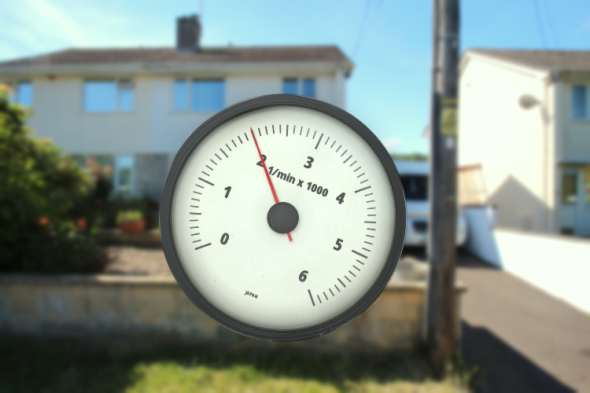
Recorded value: **2000** rpm
